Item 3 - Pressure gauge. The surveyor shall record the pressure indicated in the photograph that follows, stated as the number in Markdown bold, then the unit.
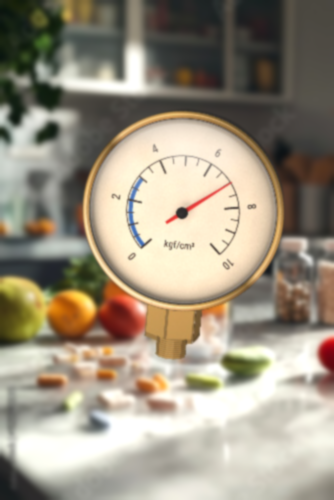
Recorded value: **7** kg/cm²
